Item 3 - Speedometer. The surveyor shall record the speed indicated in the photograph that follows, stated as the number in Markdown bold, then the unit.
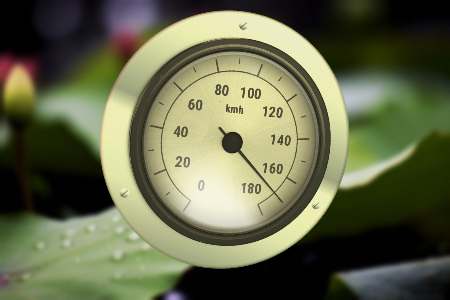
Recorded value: **170** km/h
